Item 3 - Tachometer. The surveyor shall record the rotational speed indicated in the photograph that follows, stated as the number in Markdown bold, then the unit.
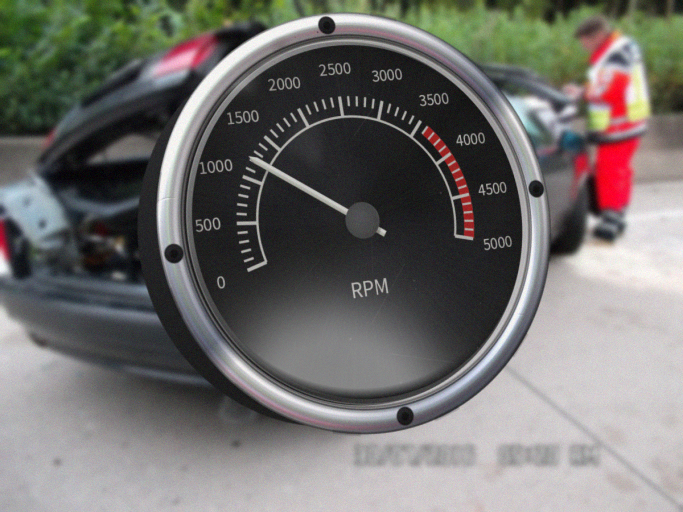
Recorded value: **1200** rpm
